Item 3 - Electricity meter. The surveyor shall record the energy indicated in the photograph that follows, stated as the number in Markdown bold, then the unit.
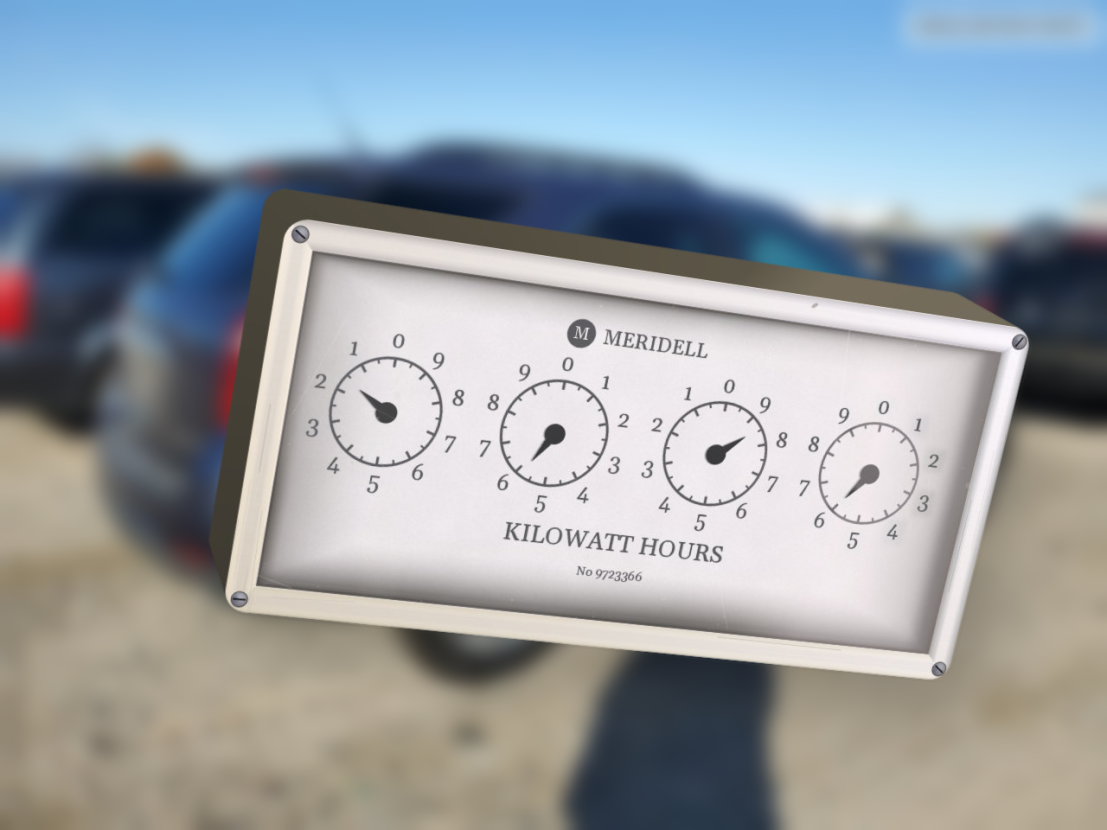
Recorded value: **1586** kWh
